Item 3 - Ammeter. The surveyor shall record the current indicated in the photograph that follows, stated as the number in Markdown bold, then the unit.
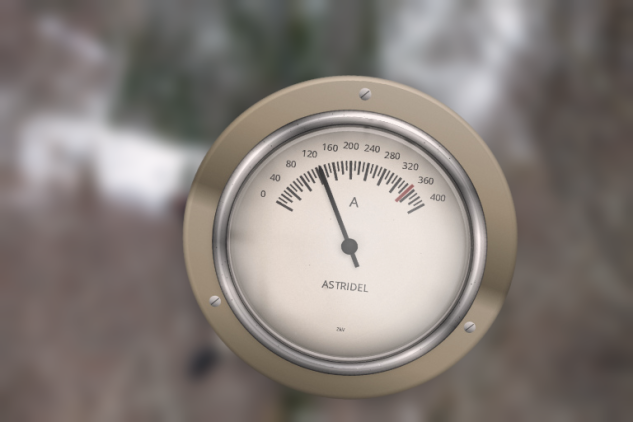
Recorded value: **130** A
